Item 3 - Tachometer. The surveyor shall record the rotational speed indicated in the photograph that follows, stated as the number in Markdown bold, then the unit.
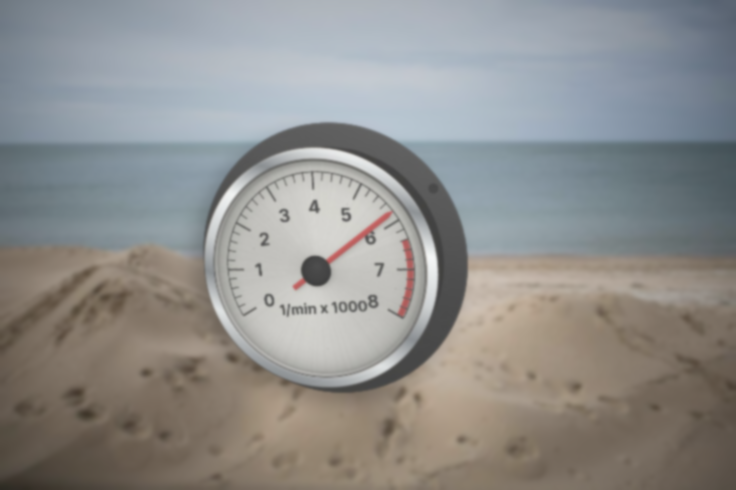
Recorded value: **5800** rpm
